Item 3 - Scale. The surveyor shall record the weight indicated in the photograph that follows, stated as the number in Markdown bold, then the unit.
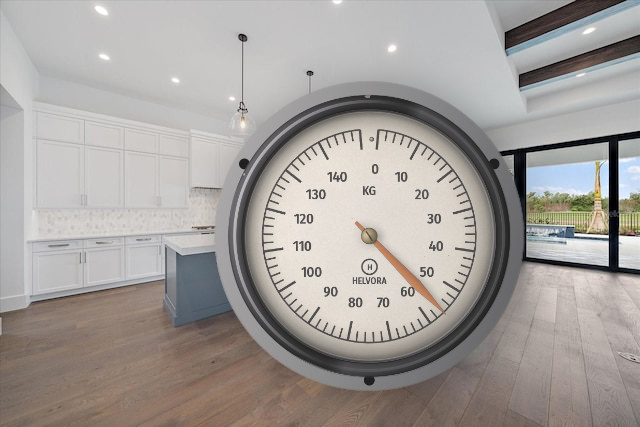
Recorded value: **56** kg
